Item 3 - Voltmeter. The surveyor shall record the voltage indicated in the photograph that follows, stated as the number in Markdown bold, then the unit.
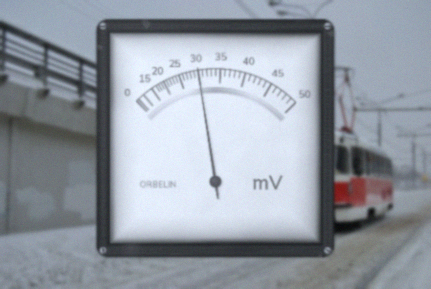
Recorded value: **30** mV
